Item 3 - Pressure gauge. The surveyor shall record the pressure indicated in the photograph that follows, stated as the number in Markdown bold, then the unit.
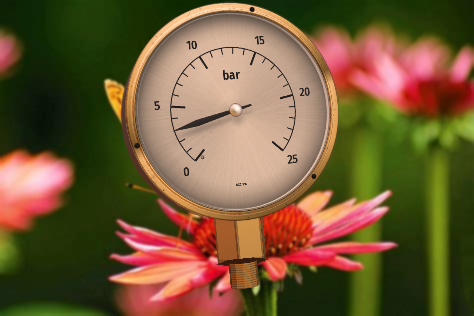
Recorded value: **3** bar
